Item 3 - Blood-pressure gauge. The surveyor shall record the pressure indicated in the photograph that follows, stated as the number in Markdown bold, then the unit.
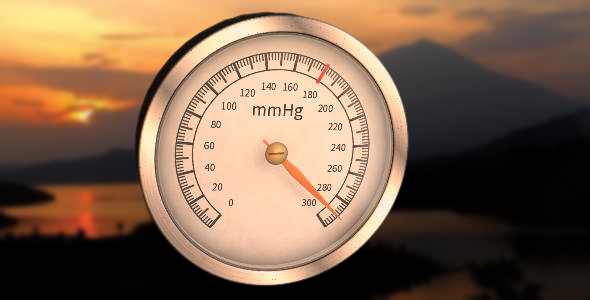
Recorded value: **290** mmHg
